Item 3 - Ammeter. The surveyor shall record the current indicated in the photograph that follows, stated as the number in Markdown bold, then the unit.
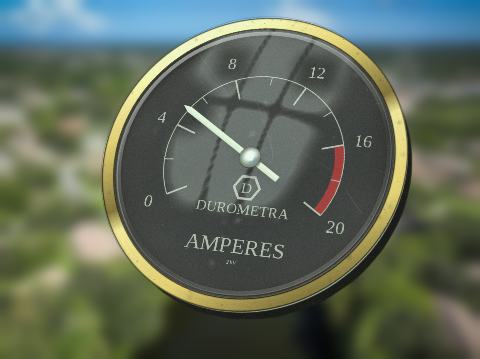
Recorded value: **5** A
